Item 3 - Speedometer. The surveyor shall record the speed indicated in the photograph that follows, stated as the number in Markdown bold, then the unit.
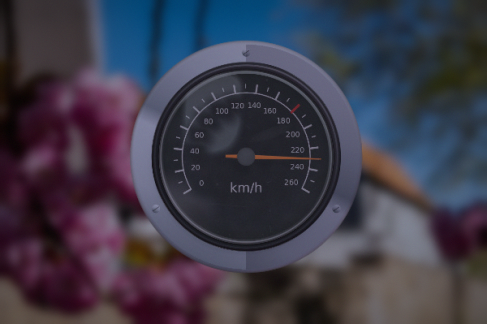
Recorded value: **230** km/h
